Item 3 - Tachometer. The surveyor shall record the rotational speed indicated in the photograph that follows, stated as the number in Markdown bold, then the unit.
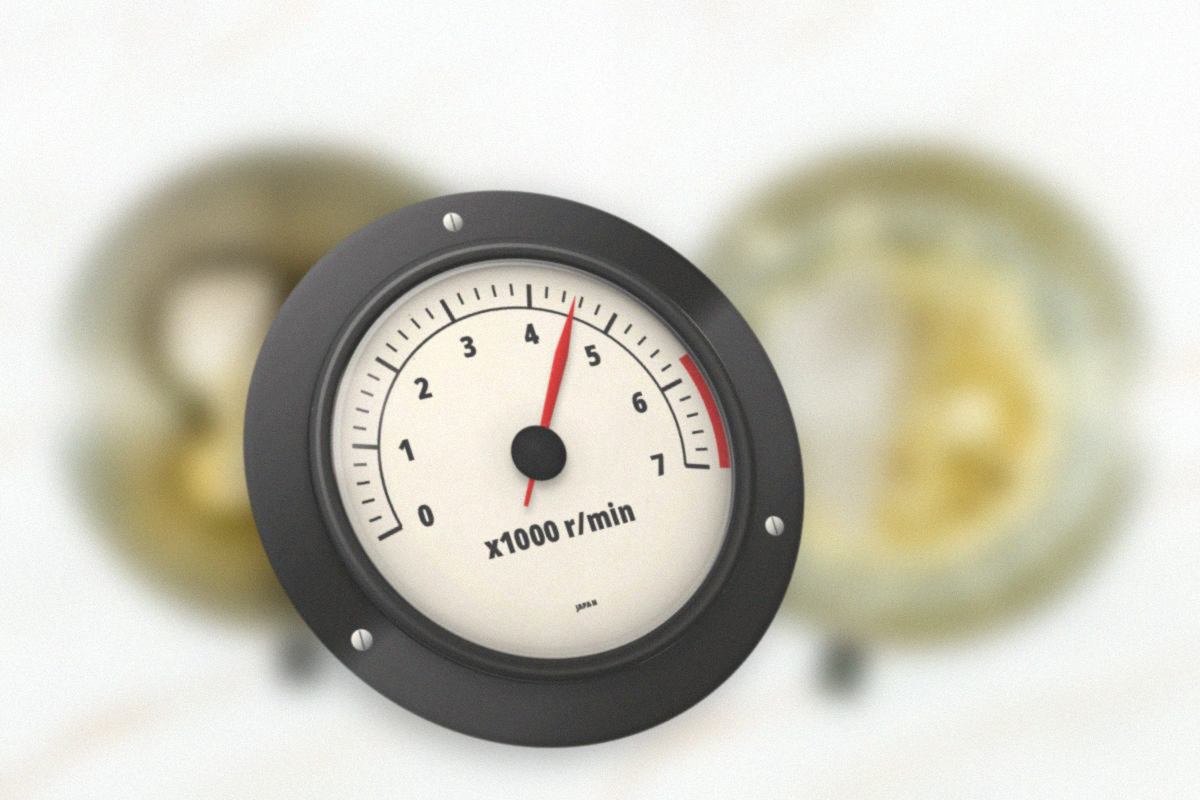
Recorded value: **4500** rpm
